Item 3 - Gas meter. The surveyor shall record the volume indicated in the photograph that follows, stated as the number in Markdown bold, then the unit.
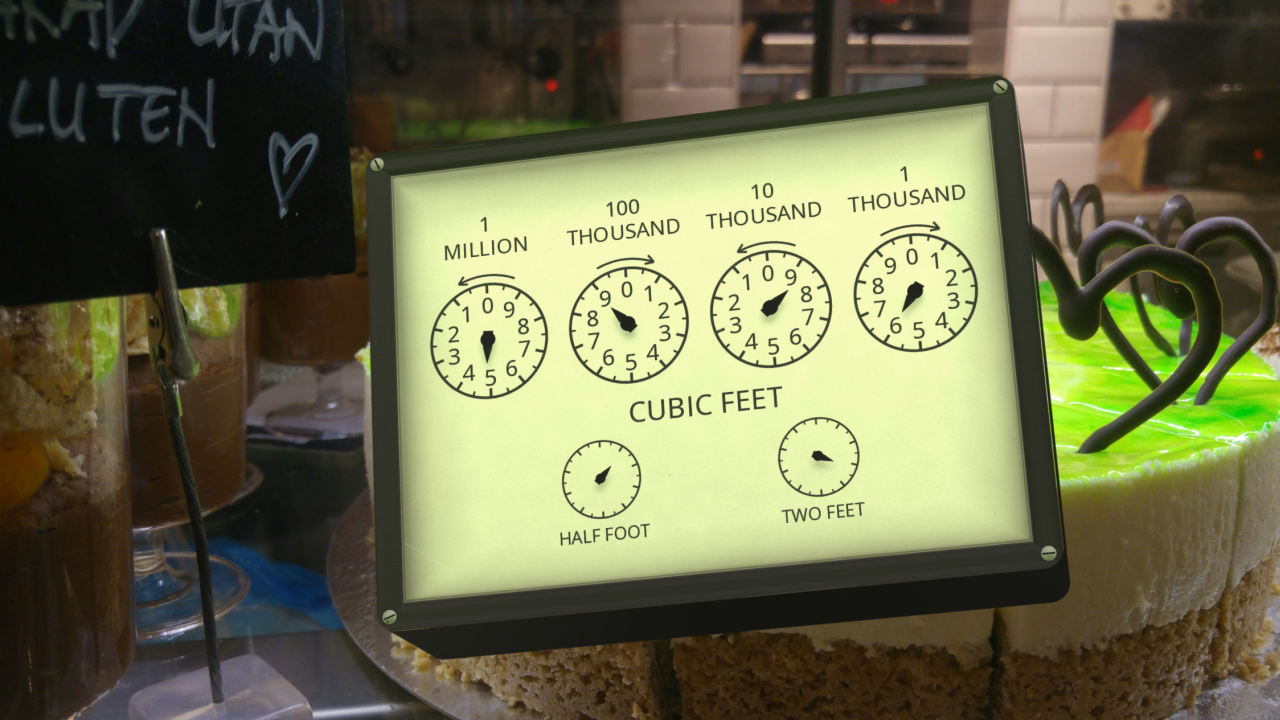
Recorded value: **488600** ft³
